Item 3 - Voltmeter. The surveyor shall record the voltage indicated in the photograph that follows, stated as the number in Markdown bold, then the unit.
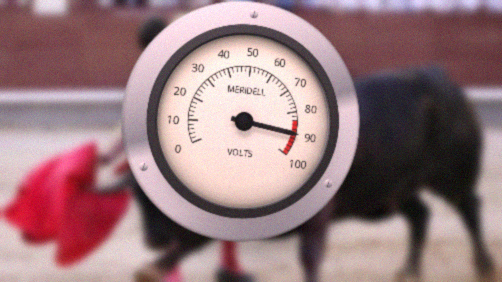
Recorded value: **90** V
